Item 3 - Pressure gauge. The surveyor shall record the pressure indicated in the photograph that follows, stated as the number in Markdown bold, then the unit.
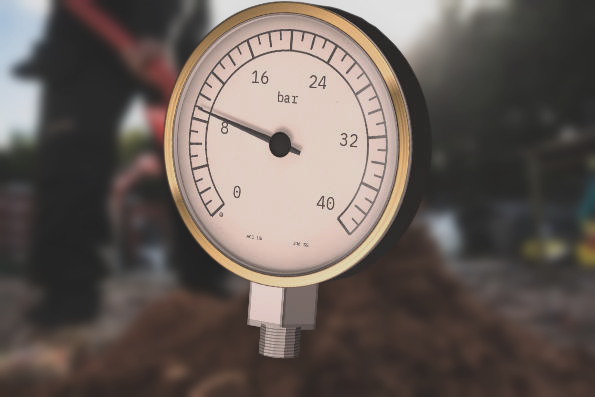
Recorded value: **9** bar
